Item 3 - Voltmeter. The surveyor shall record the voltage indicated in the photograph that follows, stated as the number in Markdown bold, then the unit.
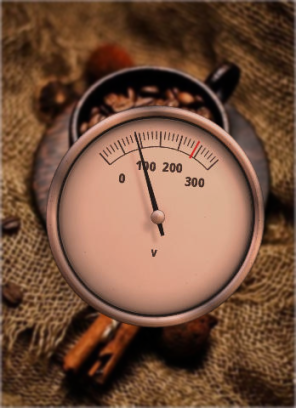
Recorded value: **90** V
